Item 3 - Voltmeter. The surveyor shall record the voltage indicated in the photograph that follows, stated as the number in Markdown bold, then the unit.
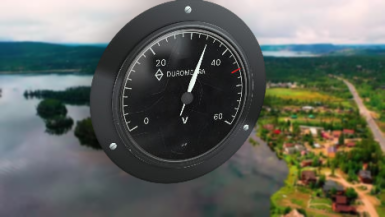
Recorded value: **34** V
